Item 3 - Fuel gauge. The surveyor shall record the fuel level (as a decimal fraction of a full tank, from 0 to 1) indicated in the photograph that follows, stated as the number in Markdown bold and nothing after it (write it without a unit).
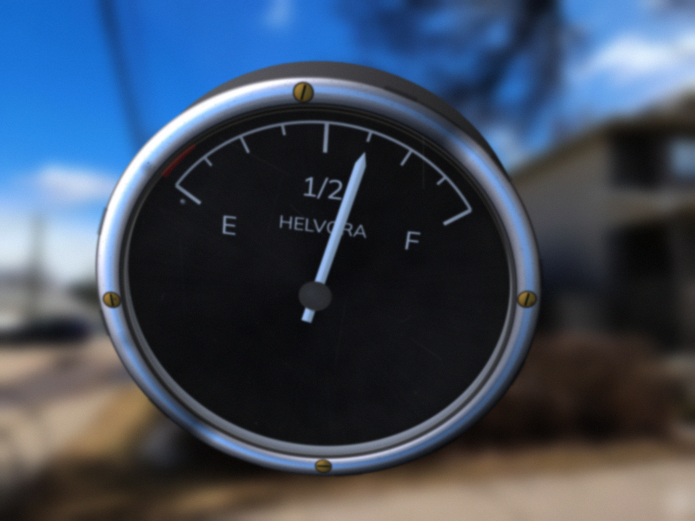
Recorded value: **0.625**
